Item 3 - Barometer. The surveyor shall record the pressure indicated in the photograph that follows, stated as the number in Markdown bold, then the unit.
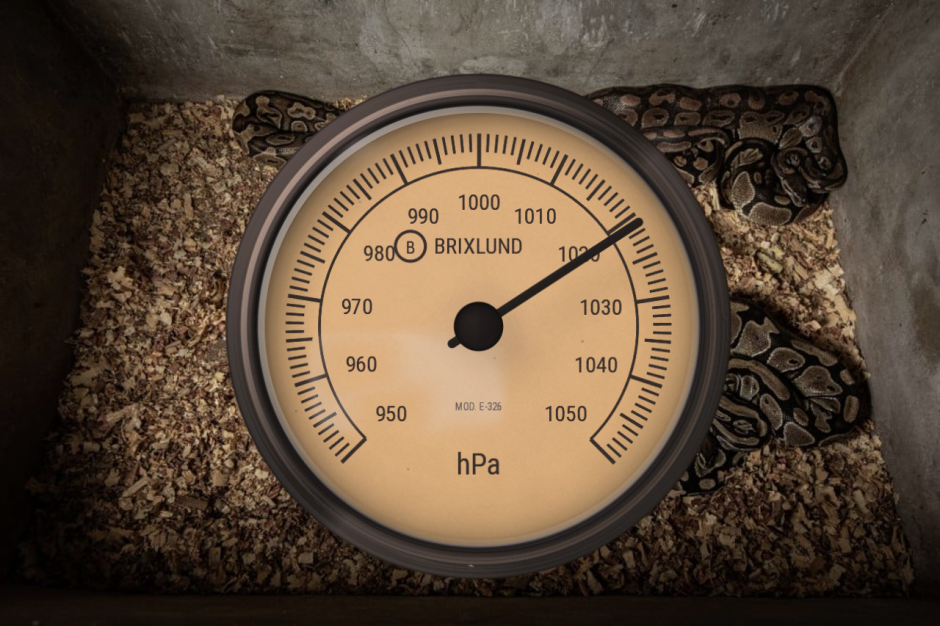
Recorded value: **1021** hPa
